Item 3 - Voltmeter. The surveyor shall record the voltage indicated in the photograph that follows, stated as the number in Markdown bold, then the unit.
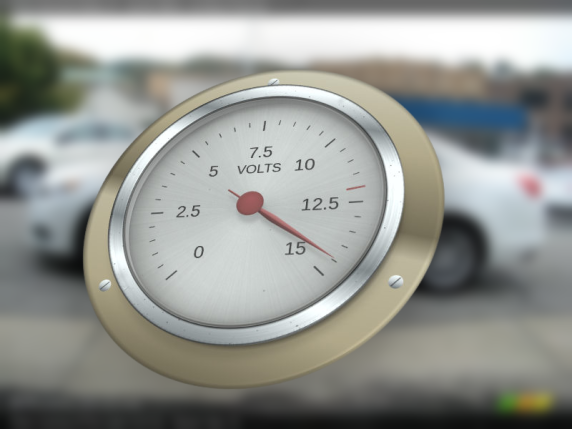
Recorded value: **14.5** V
